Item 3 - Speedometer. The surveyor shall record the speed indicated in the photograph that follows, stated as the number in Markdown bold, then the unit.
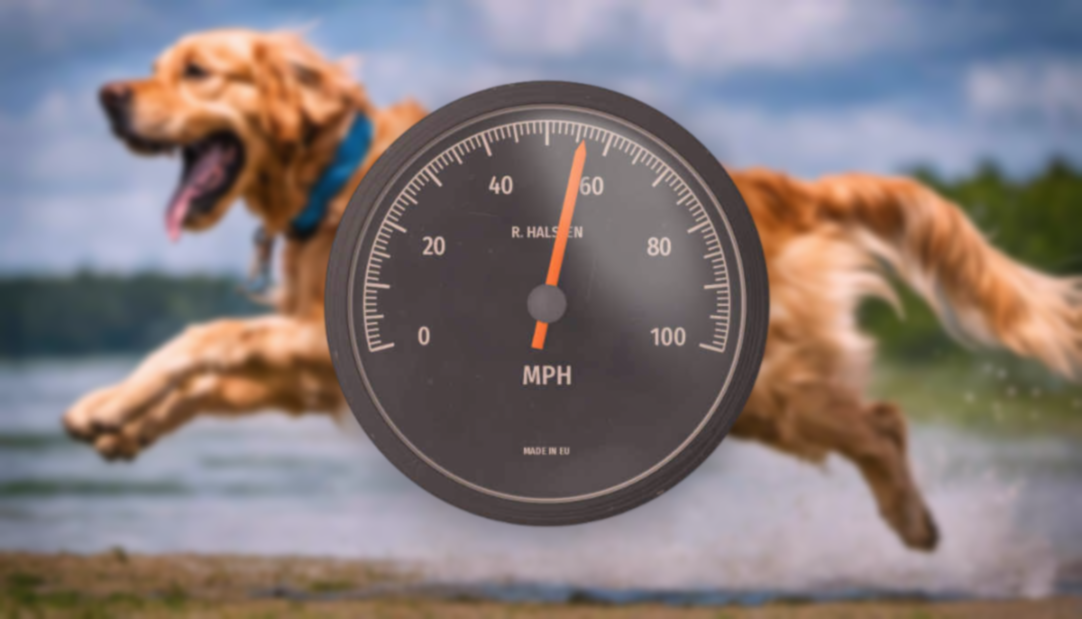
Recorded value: **56** mph
